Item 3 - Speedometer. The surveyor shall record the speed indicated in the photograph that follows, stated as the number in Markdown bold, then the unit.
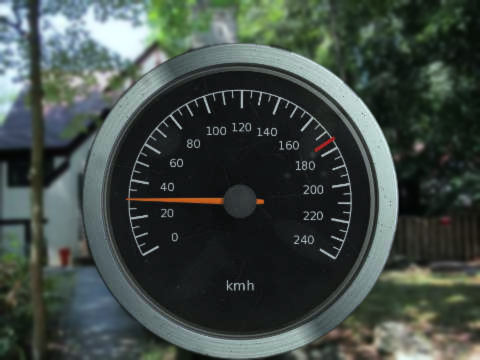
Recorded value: **30** km/h
